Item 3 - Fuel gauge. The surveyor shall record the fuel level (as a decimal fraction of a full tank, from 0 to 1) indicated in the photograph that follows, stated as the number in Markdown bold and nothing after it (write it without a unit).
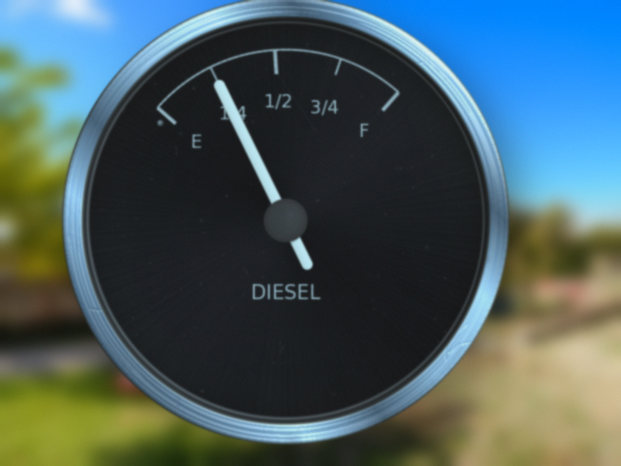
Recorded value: **0.25**
